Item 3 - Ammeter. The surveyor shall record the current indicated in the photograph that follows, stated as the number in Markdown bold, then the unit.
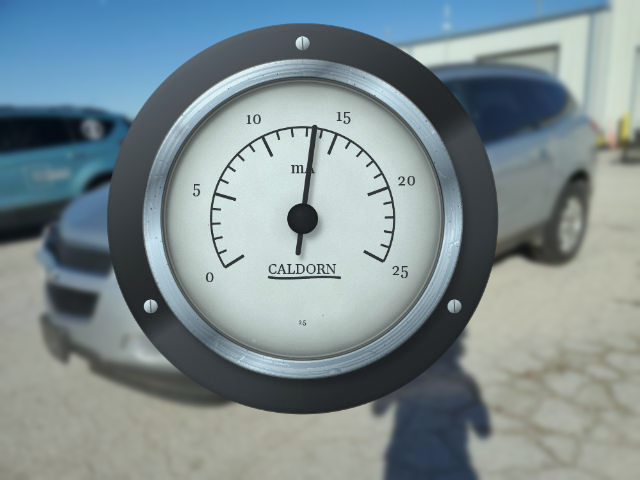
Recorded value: **13.5** mA
